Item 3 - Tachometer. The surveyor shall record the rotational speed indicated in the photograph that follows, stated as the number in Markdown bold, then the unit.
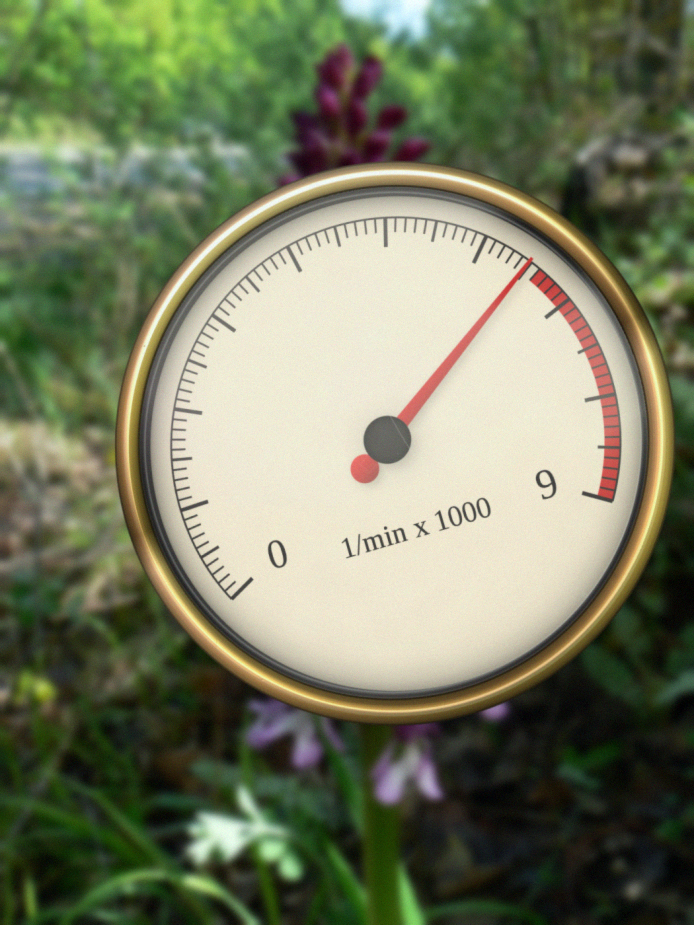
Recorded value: **6500** rpm
